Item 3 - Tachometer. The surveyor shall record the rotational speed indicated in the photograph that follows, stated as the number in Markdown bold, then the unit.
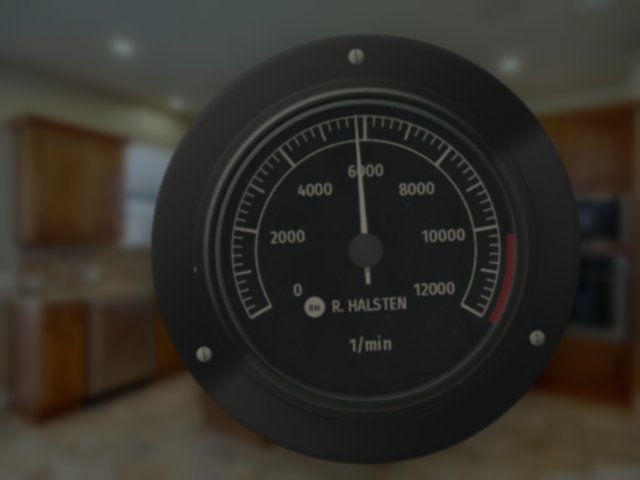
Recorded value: **5800** rpm
